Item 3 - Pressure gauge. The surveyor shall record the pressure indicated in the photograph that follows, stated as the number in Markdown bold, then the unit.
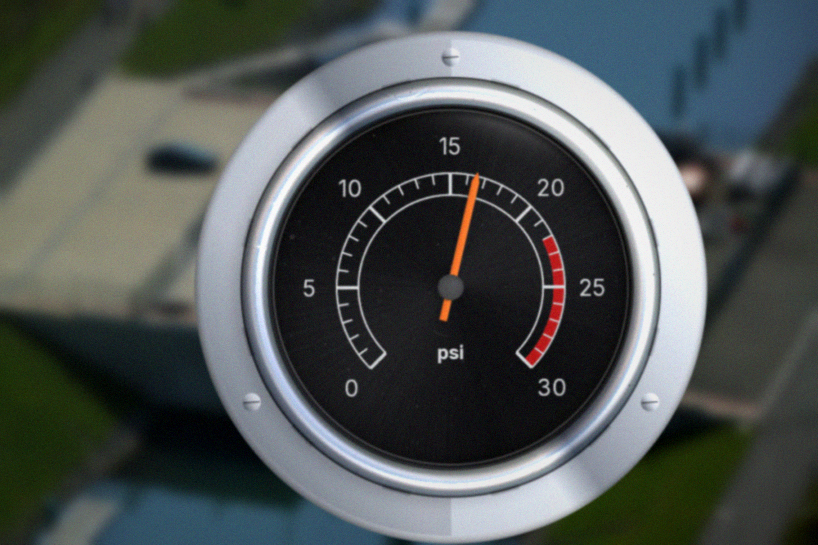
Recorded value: **16.5** psi
